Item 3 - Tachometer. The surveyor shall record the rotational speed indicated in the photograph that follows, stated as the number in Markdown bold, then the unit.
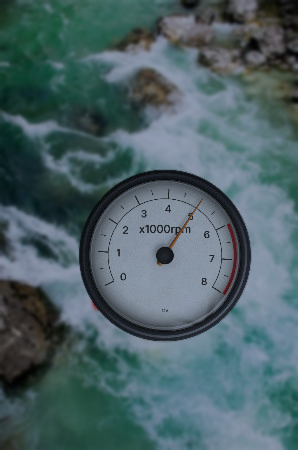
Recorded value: **5000** rpm
